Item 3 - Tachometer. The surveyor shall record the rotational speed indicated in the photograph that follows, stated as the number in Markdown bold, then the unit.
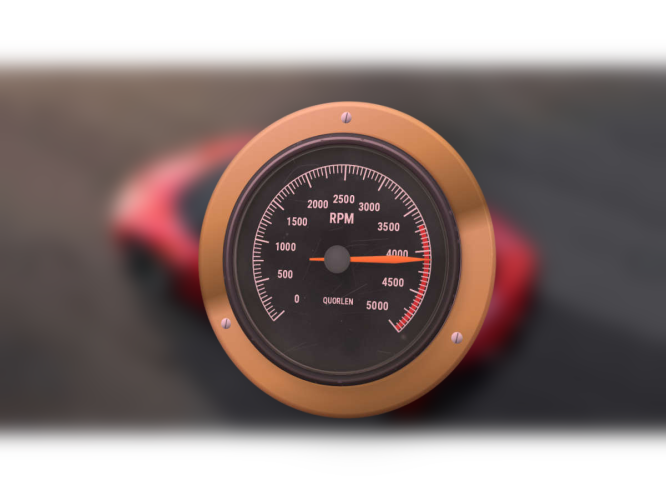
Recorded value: **4100** rpm
